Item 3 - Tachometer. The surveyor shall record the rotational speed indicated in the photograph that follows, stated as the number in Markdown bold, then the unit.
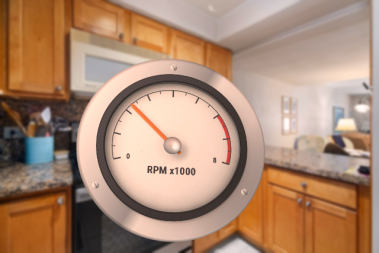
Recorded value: **2250** rpm
